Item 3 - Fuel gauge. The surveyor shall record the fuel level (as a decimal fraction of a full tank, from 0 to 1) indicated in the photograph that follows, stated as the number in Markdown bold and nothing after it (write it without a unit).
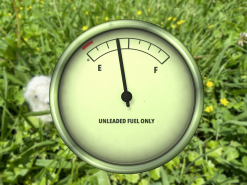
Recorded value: **0.375**
